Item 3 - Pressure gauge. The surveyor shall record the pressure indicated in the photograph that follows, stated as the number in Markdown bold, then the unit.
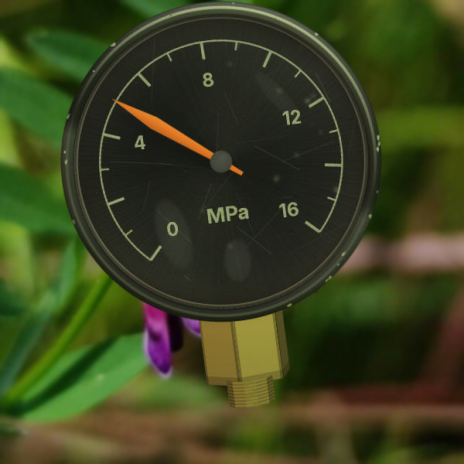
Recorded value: **5** MPa
